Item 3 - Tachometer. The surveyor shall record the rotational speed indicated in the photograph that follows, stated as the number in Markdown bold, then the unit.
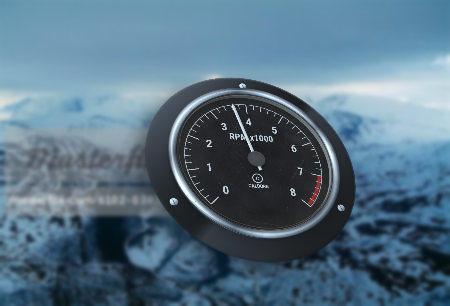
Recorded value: **3600** rpm
